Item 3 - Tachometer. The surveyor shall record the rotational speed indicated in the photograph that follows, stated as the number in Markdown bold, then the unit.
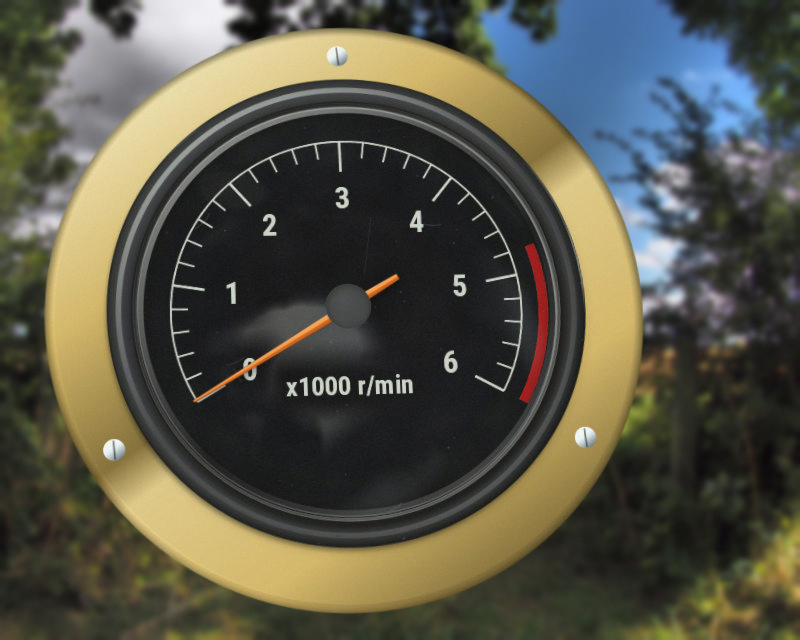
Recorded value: **0** rpm
